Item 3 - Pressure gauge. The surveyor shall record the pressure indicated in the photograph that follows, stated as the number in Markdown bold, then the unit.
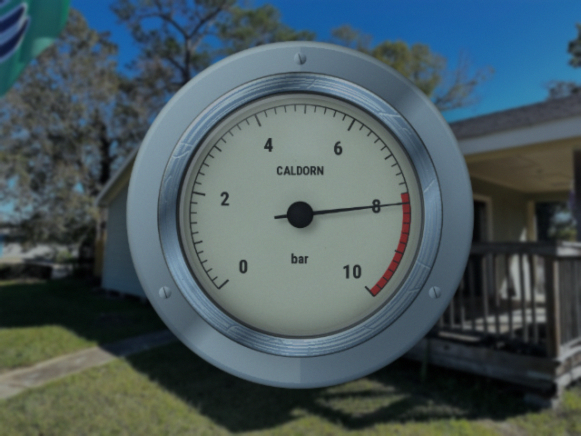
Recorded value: **8** bar
